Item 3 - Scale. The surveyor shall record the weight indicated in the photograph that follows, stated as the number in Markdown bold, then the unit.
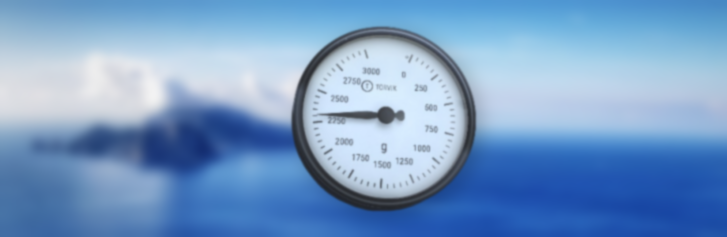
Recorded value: **2300** g
